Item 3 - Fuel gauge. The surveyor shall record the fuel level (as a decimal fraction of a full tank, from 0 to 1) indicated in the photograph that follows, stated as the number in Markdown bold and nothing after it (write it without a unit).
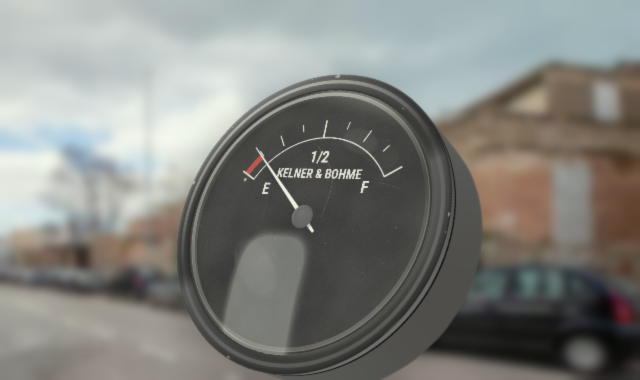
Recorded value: **0.125**
